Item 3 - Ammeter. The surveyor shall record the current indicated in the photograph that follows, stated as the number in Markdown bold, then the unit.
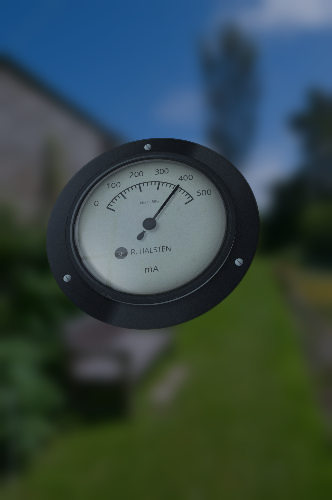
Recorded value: **400** mA
